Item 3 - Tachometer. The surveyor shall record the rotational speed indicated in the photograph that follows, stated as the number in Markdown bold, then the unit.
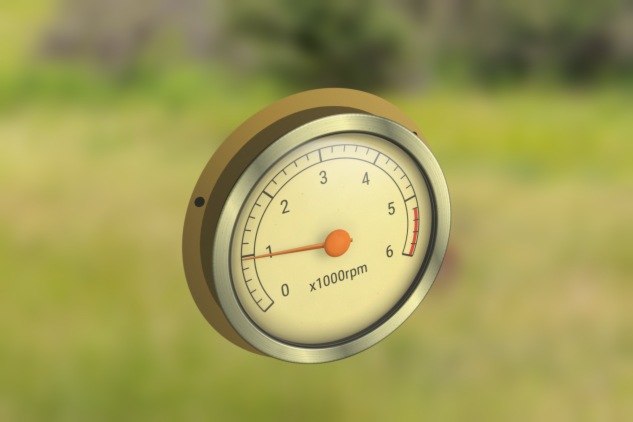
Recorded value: **1000** rpm
